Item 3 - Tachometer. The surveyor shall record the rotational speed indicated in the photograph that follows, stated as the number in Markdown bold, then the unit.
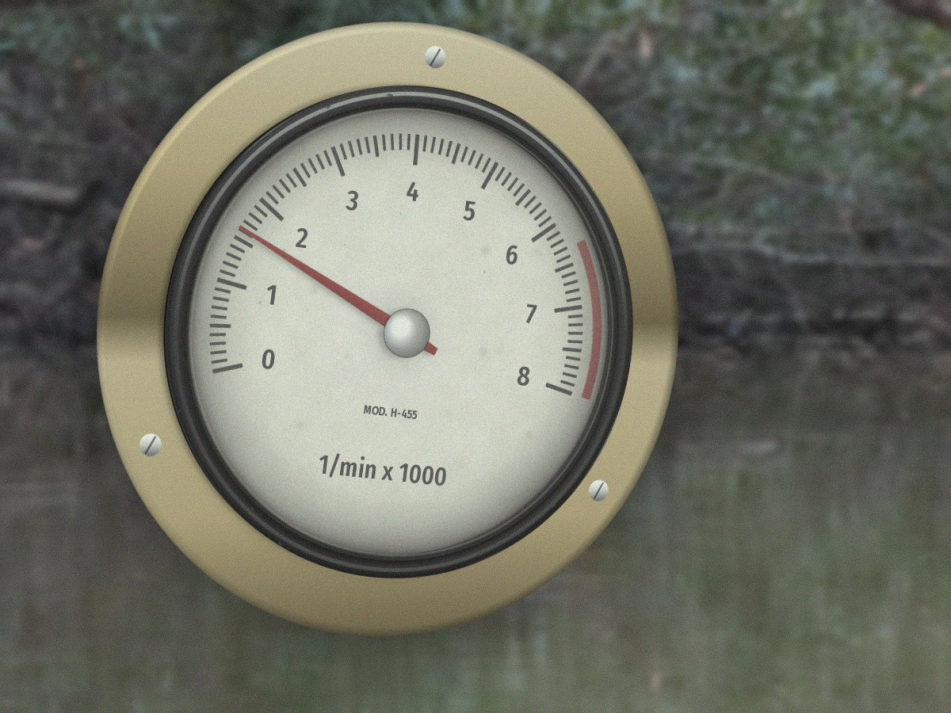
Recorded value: **1600** rpm
